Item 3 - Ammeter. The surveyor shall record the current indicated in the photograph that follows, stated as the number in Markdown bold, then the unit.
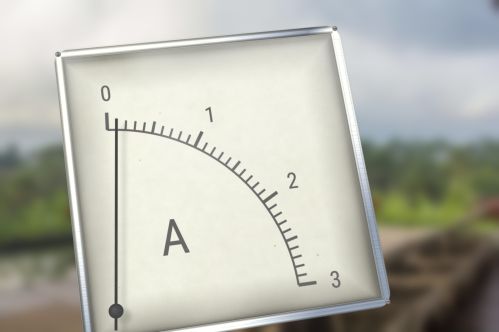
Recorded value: **0.1** A
